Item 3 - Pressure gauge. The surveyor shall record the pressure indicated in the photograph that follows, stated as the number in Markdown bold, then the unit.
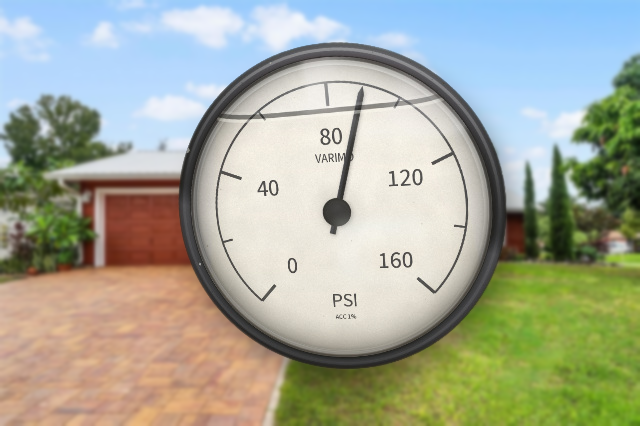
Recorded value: **90** psi
